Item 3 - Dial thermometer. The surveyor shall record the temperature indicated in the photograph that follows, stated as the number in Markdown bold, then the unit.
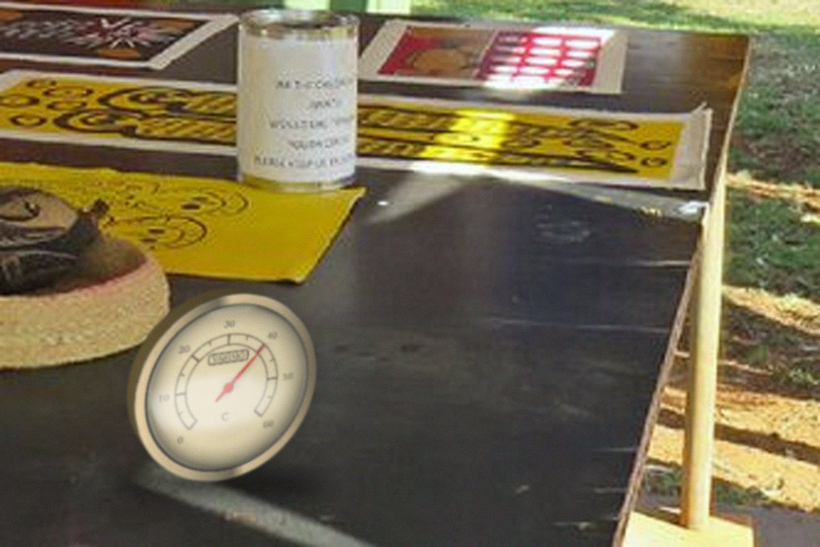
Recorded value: **40** °C
